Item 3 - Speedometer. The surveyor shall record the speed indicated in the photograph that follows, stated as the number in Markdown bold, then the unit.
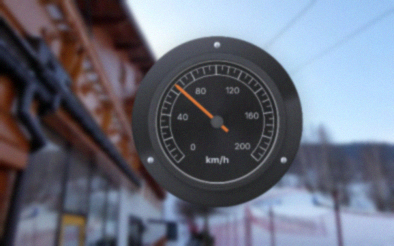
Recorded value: **65** km/h
